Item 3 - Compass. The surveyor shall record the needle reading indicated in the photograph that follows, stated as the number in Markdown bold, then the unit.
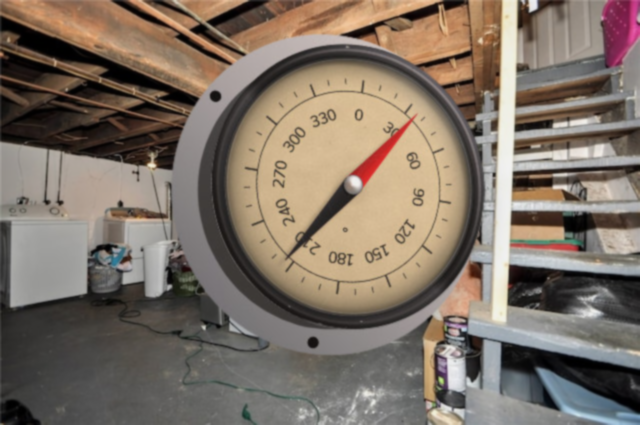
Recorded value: **35** °
